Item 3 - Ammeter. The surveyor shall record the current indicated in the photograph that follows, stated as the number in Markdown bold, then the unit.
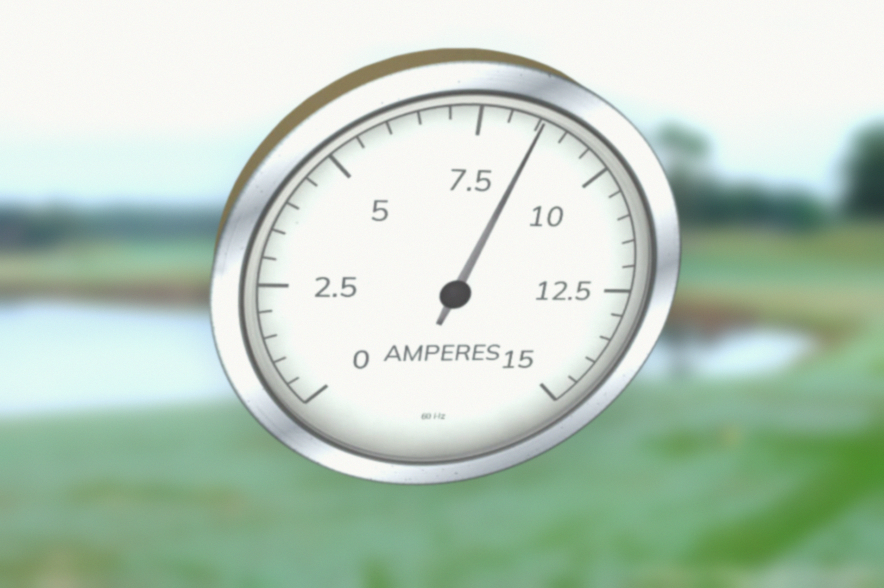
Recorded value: **8.5** A
